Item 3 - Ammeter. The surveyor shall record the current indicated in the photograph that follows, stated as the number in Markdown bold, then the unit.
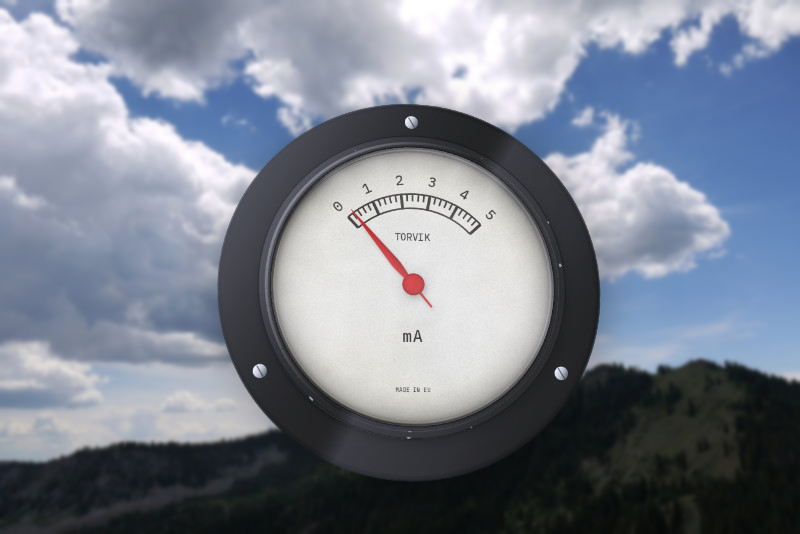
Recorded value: **0.2** mA
